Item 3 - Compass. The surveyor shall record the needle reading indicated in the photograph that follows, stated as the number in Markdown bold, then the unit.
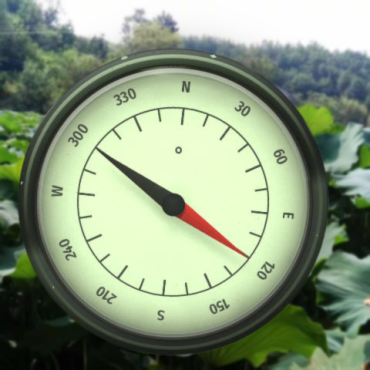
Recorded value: **120** °
